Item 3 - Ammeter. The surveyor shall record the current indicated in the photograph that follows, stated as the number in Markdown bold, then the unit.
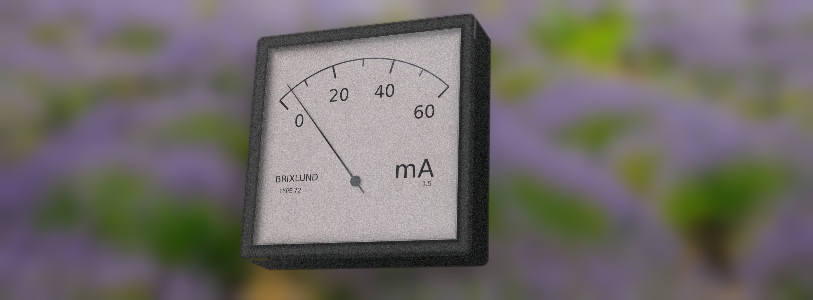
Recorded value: **5** mA
